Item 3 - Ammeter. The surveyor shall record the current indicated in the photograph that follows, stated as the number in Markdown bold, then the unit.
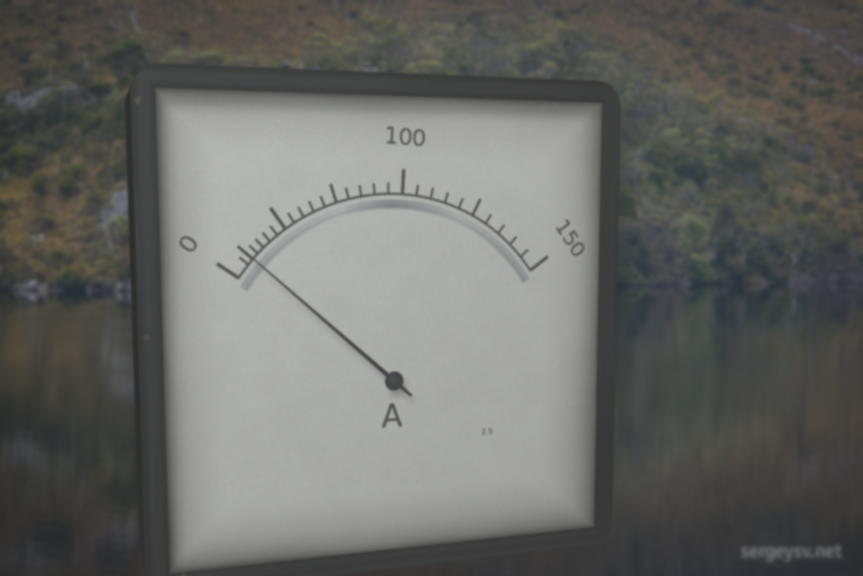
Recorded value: **25** A
